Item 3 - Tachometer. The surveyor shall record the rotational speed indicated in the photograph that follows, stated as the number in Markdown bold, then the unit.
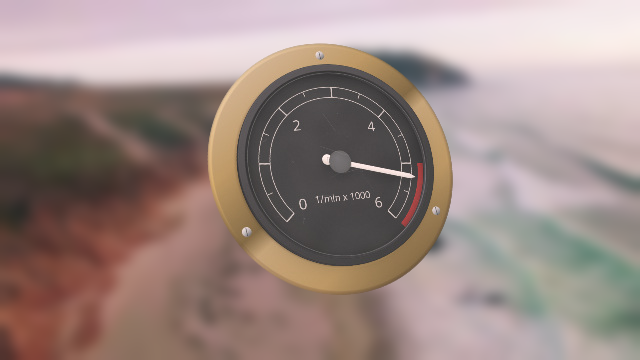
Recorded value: **5250** rpm
